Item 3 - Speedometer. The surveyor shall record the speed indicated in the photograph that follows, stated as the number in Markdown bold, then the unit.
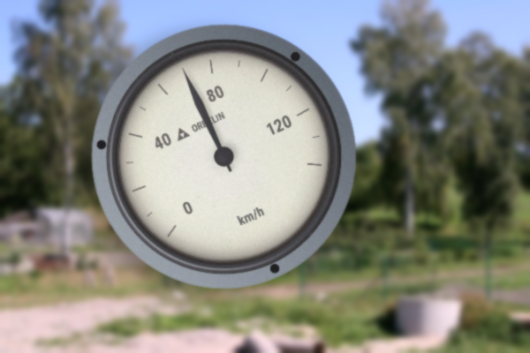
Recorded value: **70** km/h
